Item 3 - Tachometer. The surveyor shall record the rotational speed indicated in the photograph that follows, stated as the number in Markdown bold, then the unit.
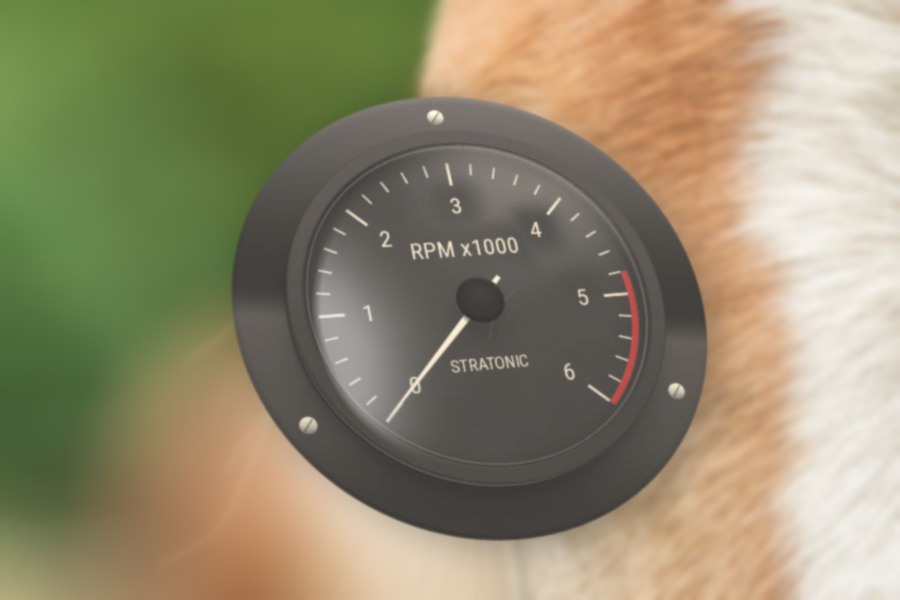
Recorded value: **0** rpm
